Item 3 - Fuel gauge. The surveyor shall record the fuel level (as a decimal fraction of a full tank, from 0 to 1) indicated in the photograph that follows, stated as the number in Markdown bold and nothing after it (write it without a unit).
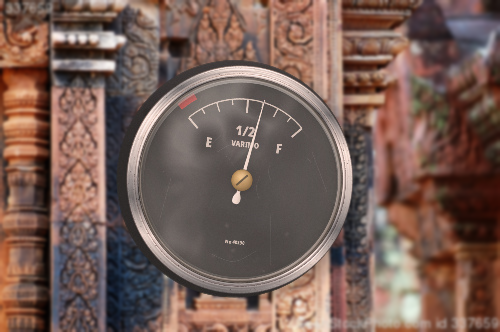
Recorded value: **0.625**
